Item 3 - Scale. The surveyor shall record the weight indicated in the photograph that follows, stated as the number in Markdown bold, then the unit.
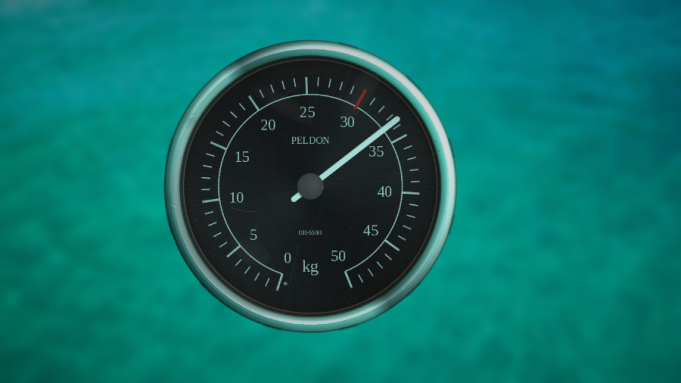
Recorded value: **33.5** kg
